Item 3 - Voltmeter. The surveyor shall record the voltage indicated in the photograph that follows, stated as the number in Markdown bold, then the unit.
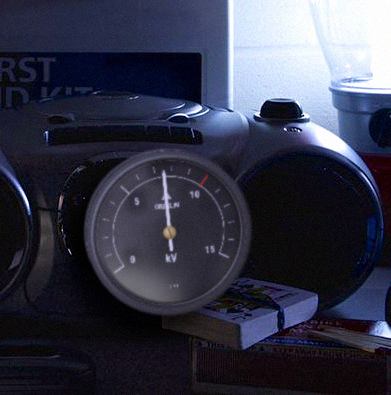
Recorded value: **7.5** kV
